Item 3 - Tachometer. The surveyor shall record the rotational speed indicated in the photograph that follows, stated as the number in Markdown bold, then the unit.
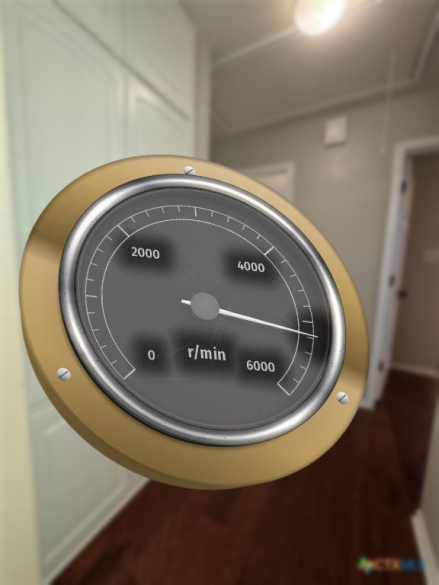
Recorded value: **5200** rpm
